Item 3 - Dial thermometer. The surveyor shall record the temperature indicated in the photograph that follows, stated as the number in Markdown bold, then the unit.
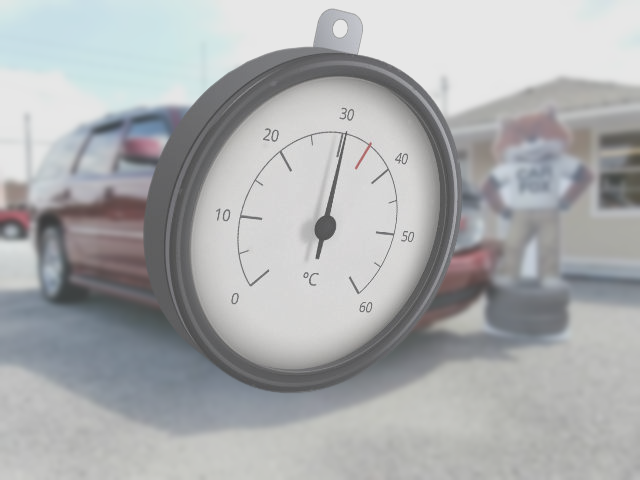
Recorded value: **30** °C
